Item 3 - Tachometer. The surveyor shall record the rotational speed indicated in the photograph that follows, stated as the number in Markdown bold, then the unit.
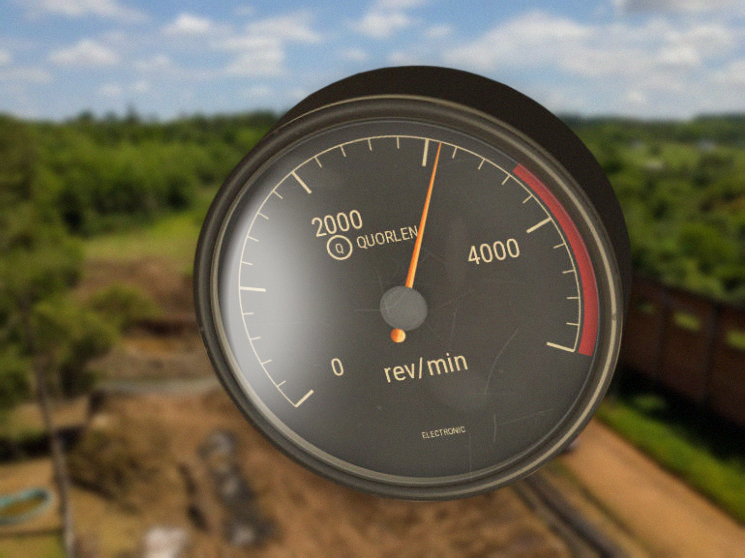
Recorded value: **3100** rpm
